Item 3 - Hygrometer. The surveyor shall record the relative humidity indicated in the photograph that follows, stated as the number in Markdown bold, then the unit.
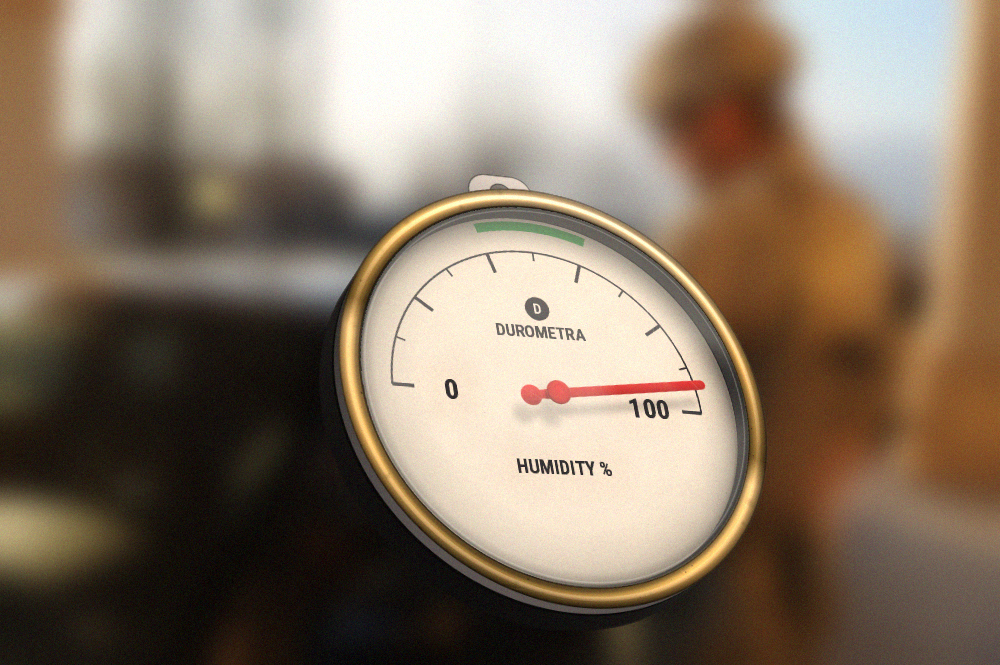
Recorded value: **95** %
